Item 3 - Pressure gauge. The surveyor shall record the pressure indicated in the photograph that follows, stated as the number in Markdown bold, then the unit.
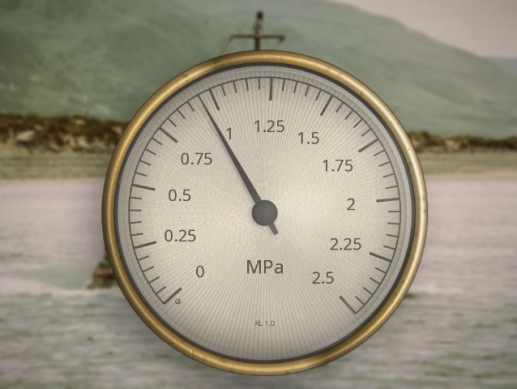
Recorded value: **0.95** MPa
